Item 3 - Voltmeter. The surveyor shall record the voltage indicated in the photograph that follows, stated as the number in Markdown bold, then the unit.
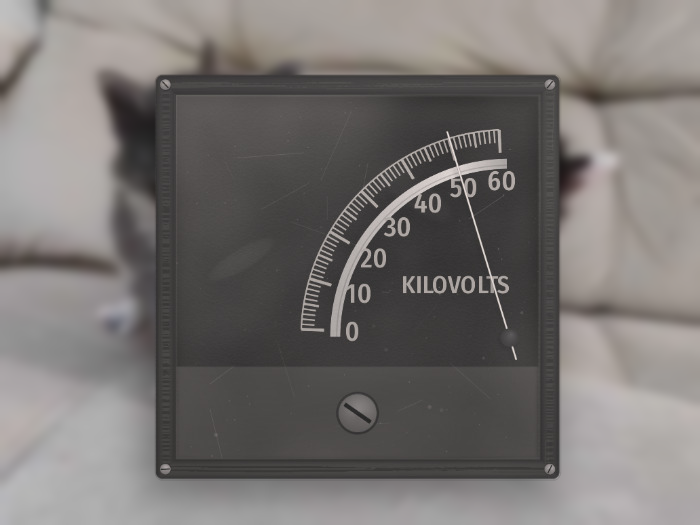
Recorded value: **50** kV
